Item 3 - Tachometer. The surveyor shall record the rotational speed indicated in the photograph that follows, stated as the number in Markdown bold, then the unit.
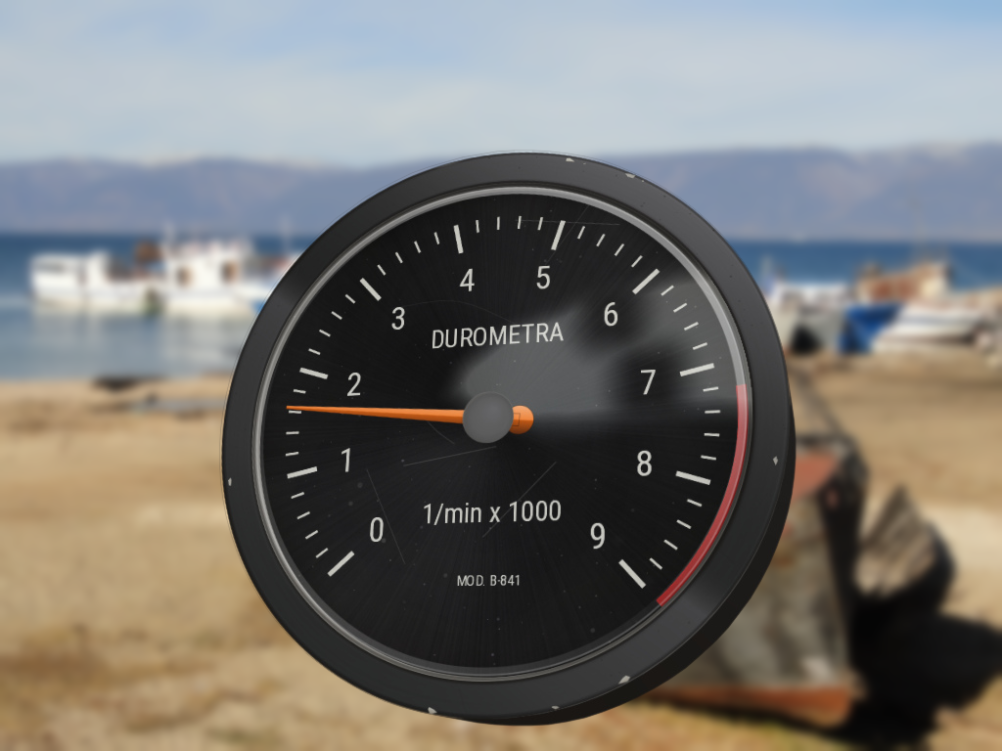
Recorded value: **1600** rpm
